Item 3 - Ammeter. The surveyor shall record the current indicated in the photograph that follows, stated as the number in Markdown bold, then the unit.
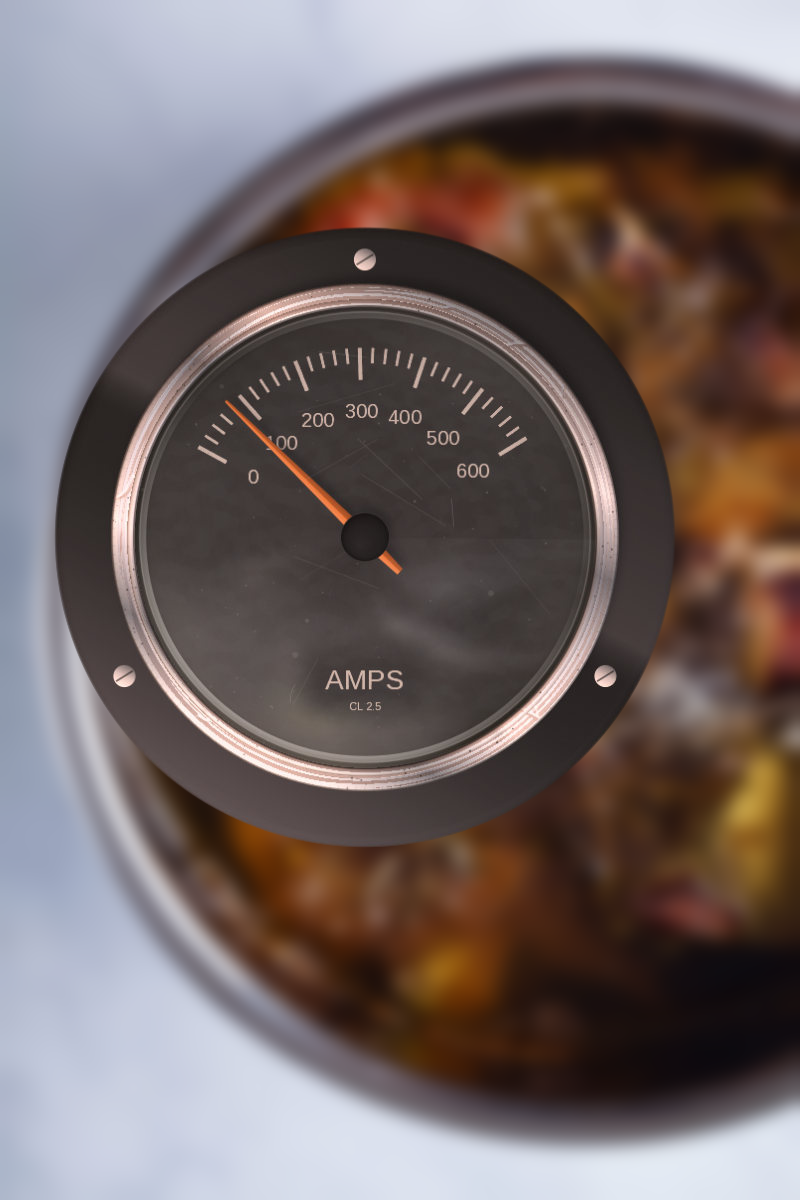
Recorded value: **80** A
